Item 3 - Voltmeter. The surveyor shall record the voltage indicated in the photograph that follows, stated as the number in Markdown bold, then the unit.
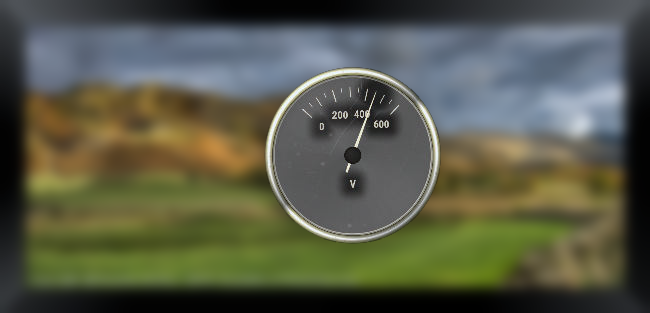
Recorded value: **450** V
